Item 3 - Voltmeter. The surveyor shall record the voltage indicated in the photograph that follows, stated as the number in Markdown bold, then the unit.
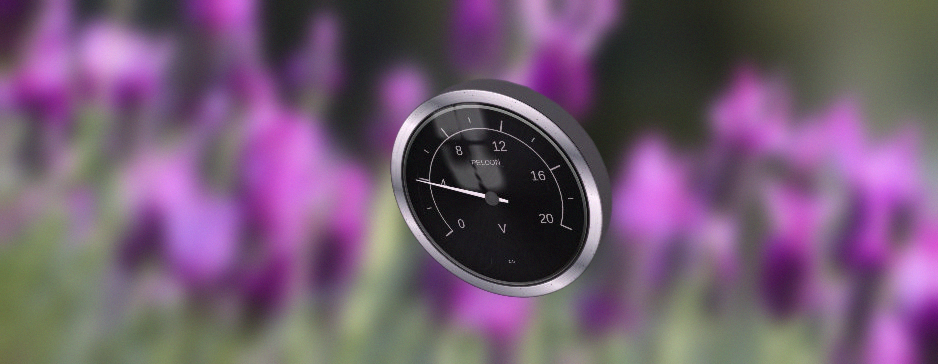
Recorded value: **4** V
